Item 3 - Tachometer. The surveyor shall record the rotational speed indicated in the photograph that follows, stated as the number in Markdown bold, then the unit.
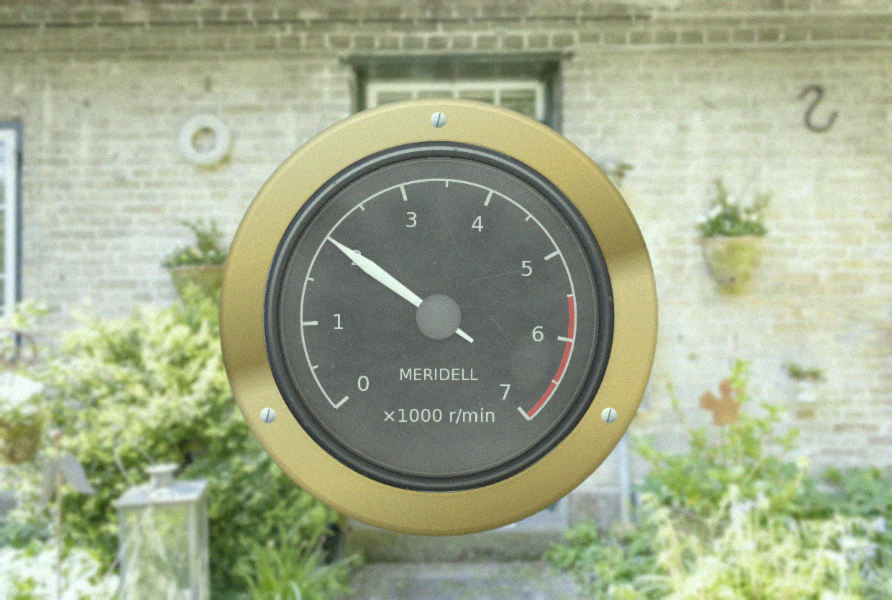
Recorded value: **2000** rpm
